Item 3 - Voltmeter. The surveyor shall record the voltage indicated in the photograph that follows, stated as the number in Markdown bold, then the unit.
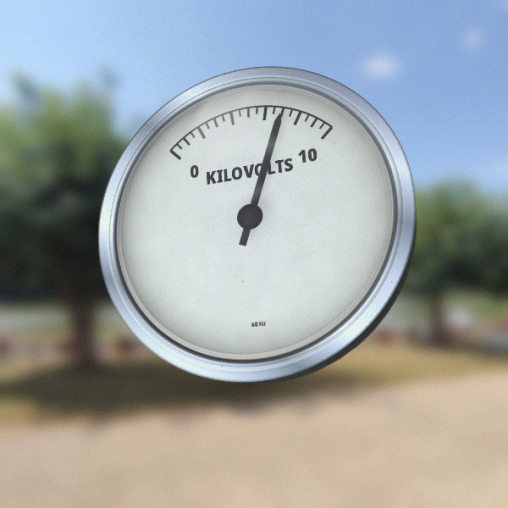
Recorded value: **7** kV
